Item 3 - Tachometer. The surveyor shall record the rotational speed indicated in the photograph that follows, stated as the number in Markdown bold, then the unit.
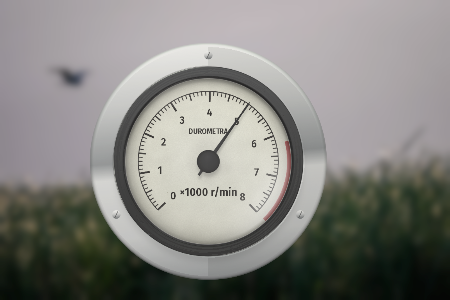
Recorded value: **5000** rpm
